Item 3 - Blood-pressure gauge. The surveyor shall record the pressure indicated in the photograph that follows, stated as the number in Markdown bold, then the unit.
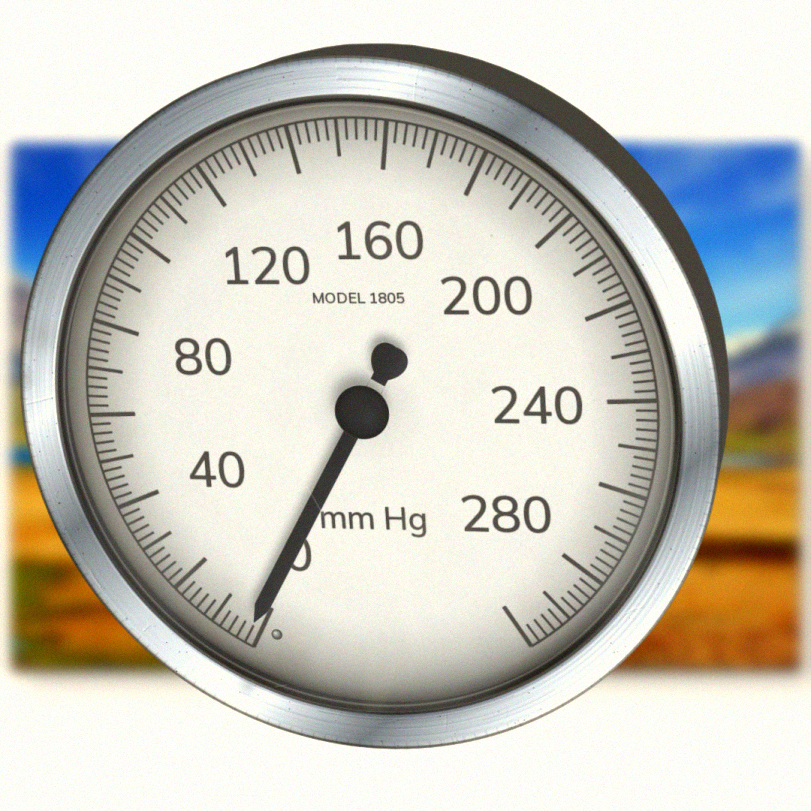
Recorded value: **2** mmHg
